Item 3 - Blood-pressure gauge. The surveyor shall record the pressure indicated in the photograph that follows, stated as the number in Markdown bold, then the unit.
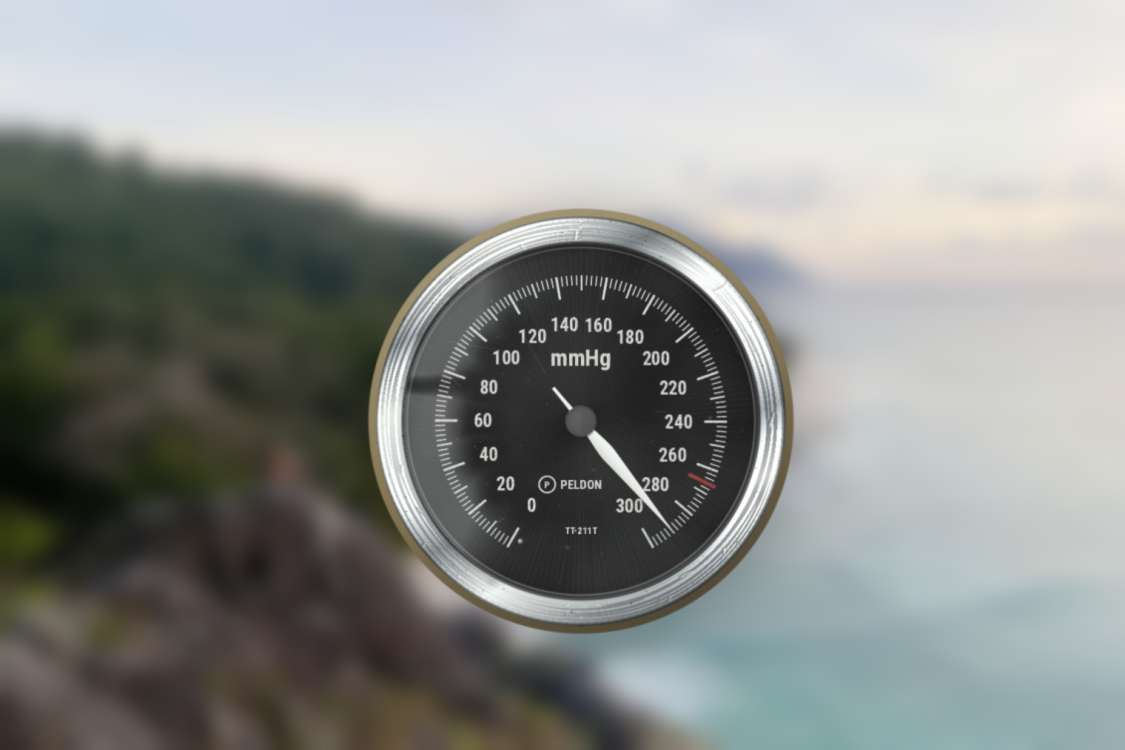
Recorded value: **290** mmHg
